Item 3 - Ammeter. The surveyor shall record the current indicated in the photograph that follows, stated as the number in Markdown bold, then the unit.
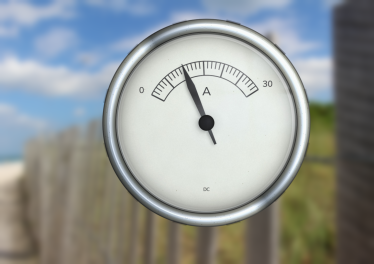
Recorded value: **10** A
